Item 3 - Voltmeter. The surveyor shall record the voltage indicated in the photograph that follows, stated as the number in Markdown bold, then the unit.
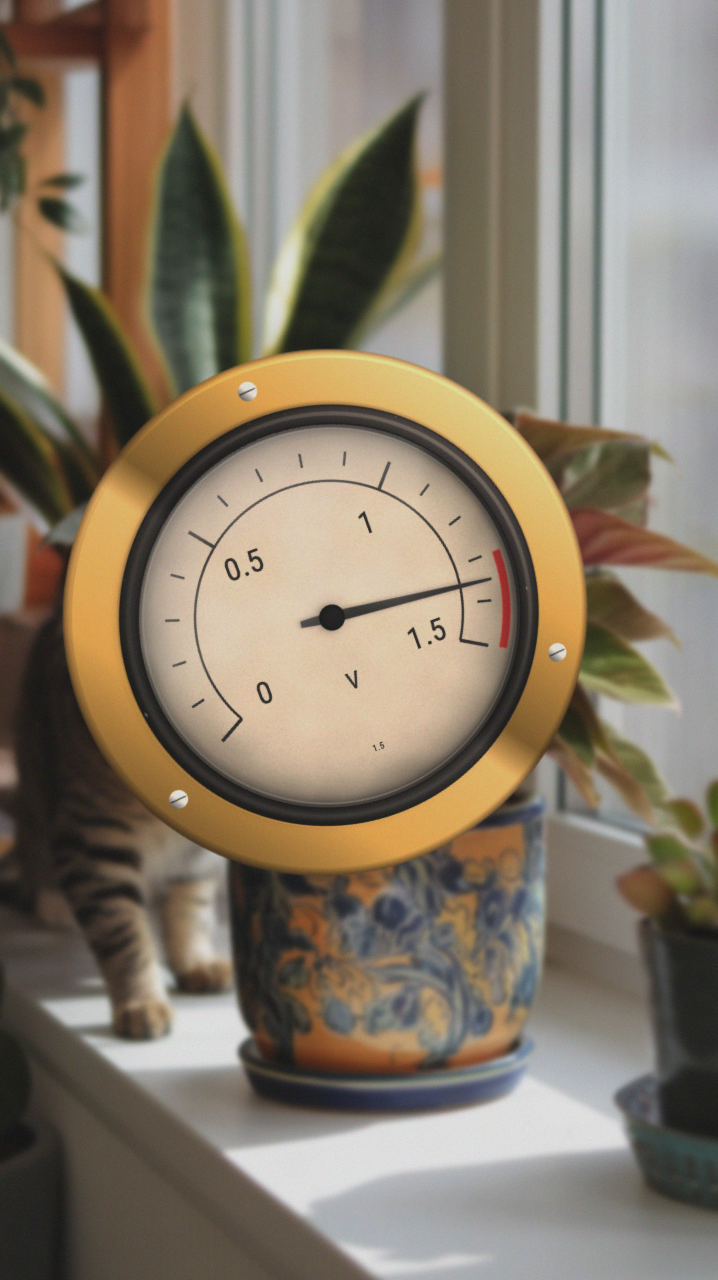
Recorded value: **1.35** V
